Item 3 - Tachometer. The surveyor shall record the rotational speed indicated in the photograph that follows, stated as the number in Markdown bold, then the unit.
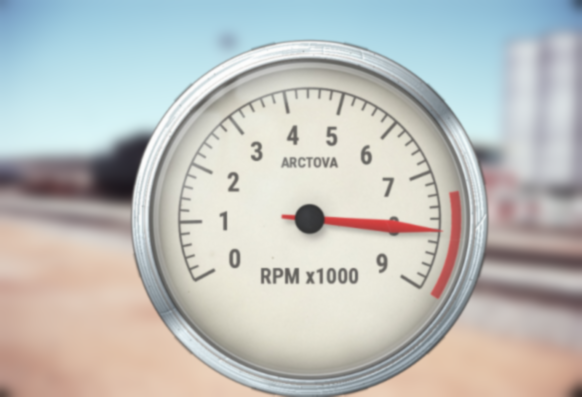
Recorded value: **8000** rpm
